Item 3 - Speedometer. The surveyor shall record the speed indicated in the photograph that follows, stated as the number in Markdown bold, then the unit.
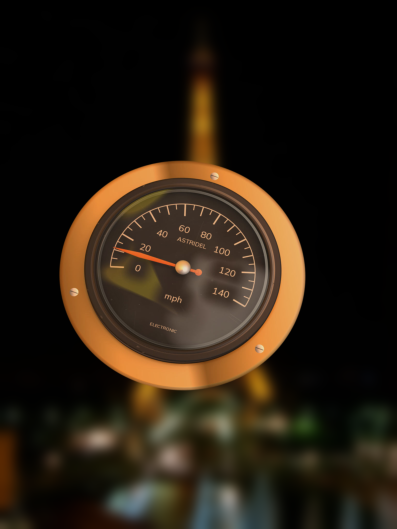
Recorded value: **10** mph
